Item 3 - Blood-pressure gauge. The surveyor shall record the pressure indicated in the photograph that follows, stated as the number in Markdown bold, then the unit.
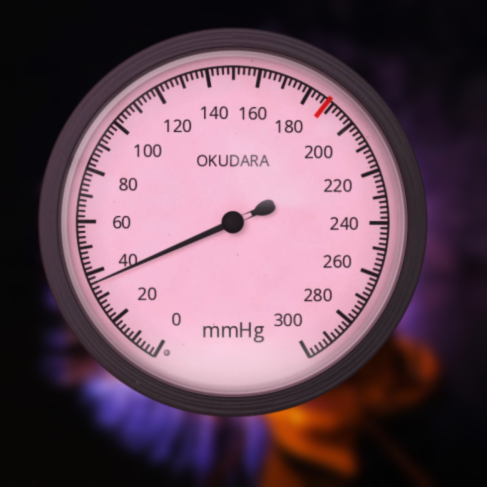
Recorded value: **36** mmHg
